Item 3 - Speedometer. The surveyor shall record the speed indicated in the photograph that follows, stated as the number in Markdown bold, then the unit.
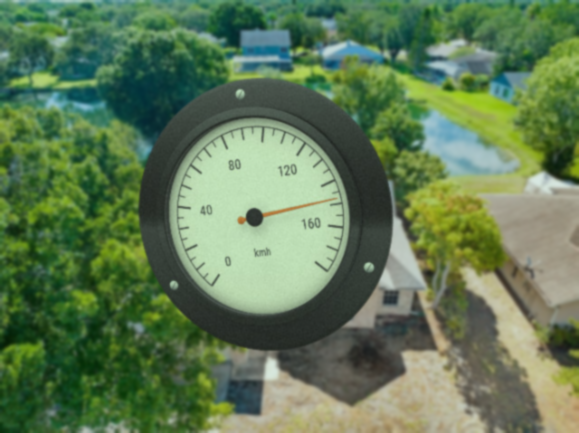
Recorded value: **147.5** km/h
